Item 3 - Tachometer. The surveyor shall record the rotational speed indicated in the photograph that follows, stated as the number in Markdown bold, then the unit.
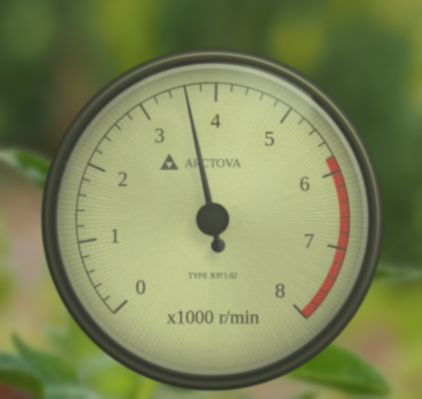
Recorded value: **3600** rpm
